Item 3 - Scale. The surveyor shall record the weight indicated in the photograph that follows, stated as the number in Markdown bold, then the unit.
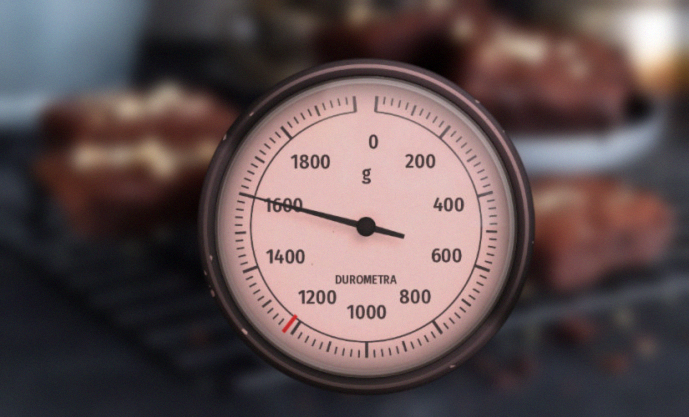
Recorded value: **1600** g
